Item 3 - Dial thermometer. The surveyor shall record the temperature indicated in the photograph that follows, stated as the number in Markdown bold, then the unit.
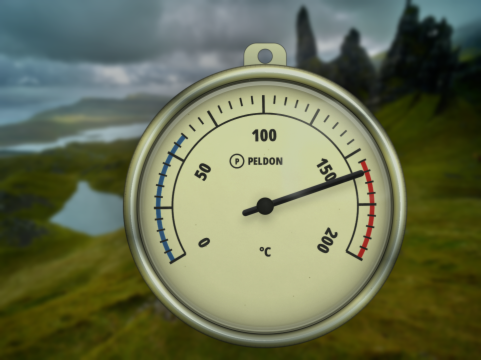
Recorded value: **160** °C
